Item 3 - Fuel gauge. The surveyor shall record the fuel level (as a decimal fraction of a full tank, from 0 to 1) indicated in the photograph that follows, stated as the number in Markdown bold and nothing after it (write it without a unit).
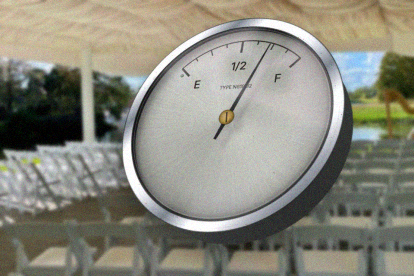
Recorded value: **0.75**
